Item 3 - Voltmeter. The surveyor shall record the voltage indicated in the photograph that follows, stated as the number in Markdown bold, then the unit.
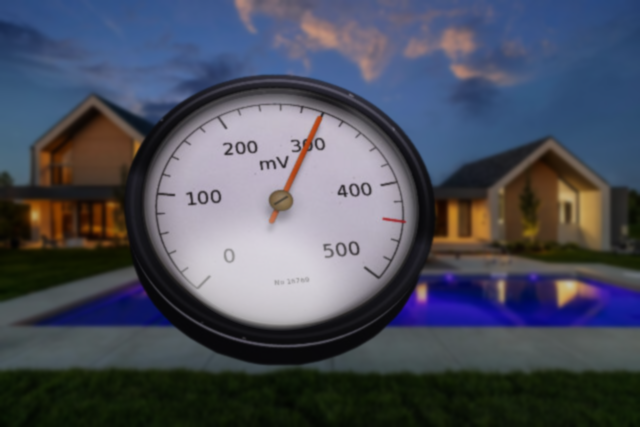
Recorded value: **300** mV
